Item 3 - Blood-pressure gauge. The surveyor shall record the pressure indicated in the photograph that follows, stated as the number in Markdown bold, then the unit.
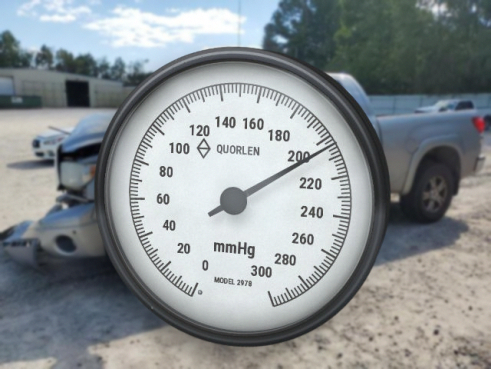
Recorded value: **204** mmHg
